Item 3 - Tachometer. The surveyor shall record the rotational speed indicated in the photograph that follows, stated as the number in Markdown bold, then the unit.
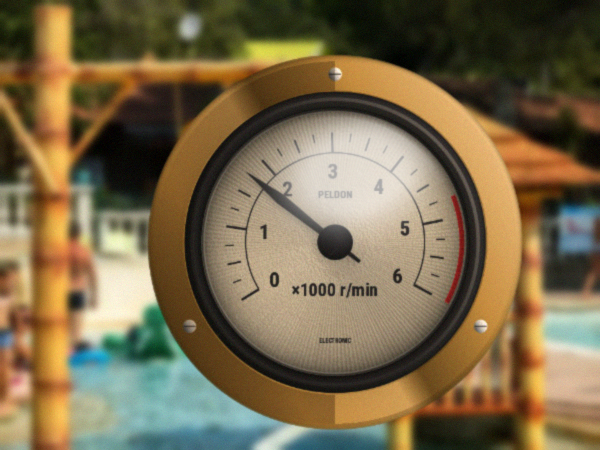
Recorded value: **1750** rpm
